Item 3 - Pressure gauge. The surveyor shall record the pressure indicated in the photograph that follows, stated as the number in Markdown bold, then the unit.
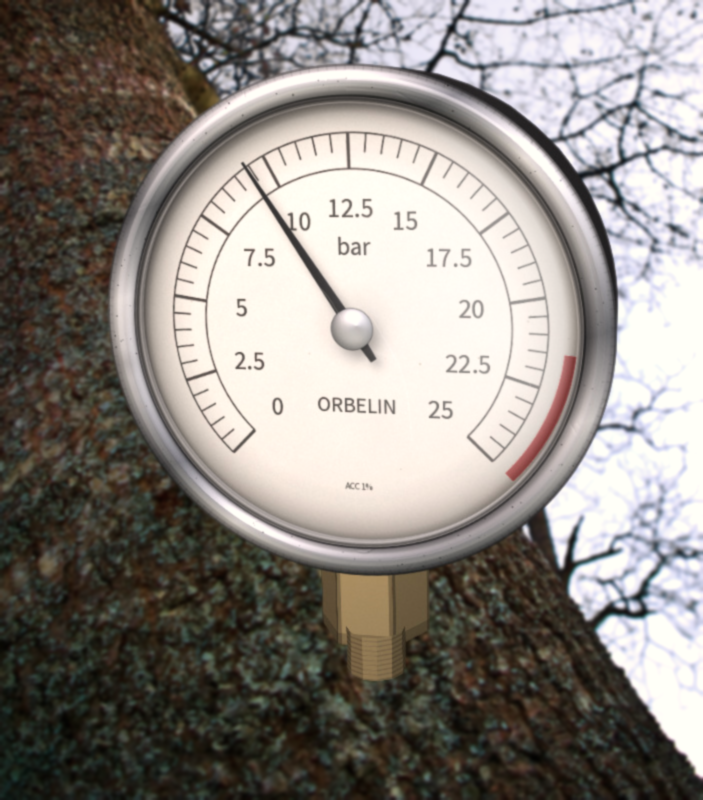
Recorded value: **9.5** bar
